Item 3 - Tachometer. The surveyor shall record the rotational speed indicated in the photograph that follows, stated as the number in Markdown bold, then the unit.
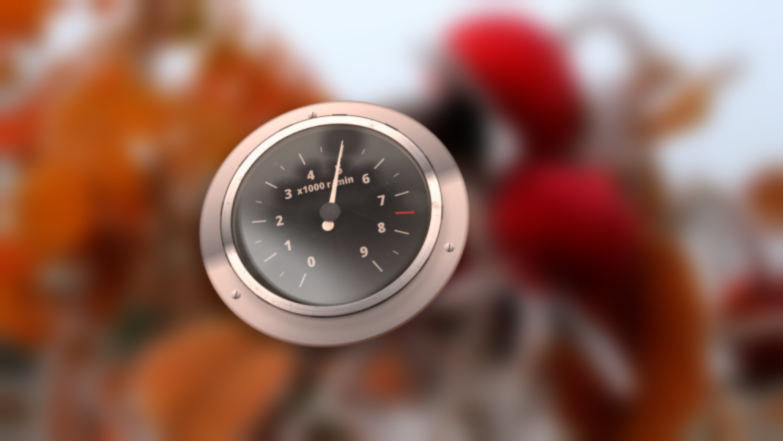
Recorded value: **5000** rpm
